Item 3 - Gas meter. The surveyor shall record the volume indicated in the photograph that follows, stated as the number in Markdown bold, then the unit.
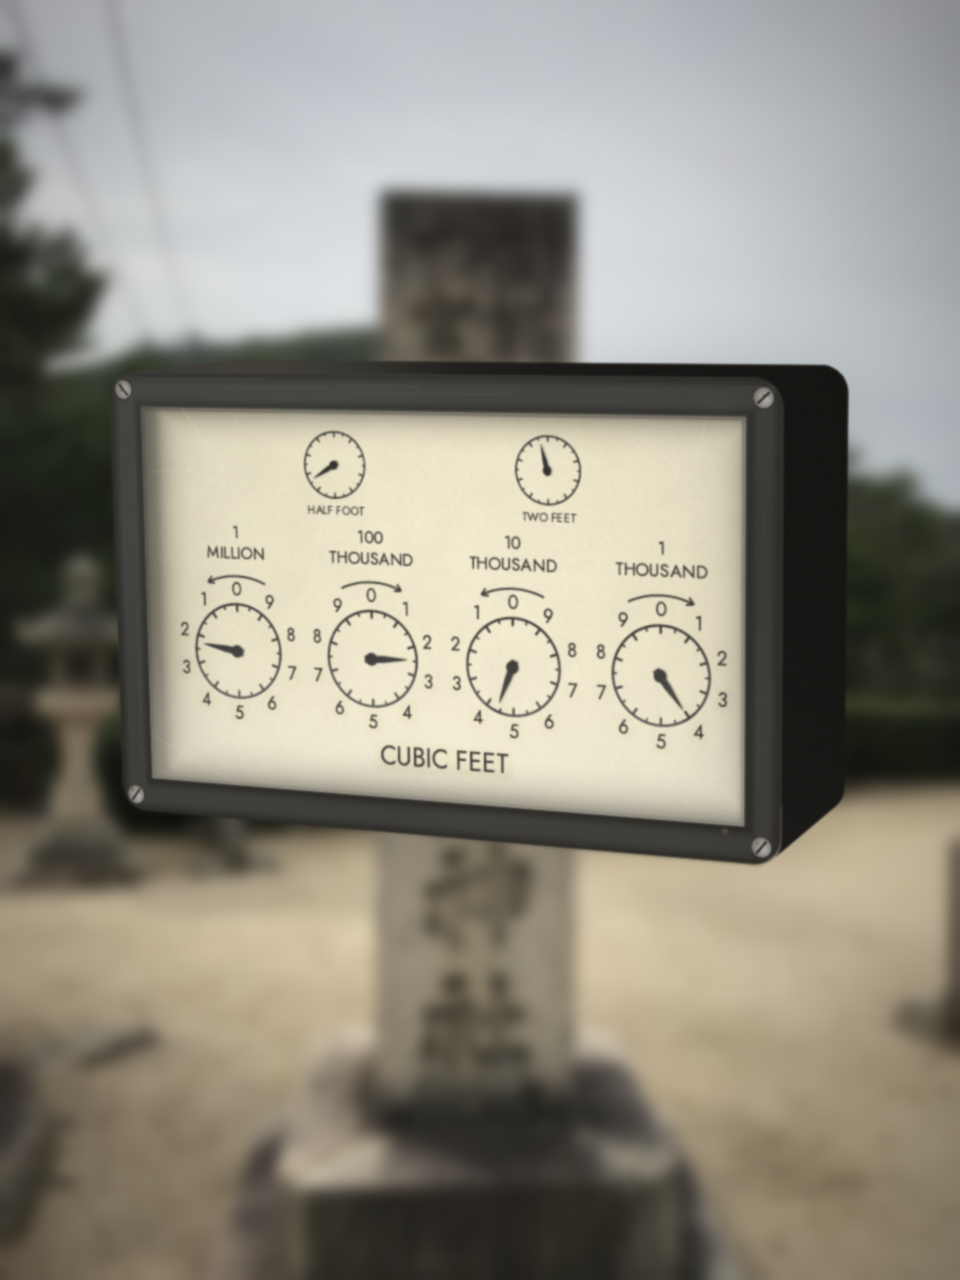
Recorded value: **224400** ft³
